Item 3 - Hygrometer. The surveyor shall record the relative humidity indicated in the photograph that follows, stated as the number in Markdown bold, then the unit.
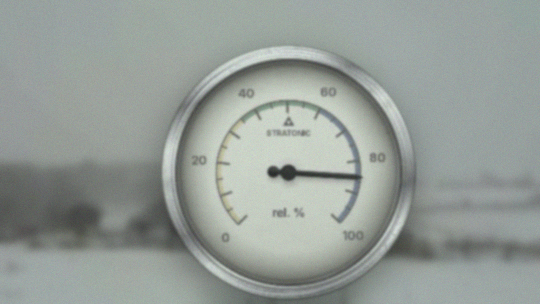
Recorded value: **85** %
